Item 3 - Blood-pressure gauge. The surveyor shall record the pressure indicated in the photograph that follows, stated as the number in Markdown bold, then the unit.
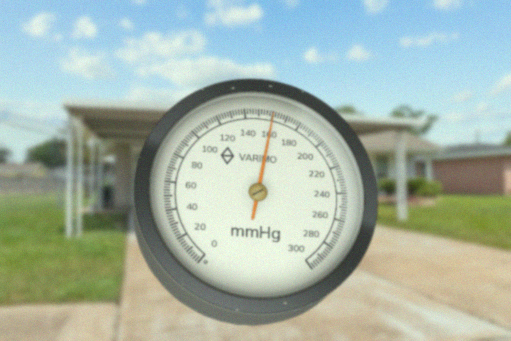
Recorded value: **160** mmHg
